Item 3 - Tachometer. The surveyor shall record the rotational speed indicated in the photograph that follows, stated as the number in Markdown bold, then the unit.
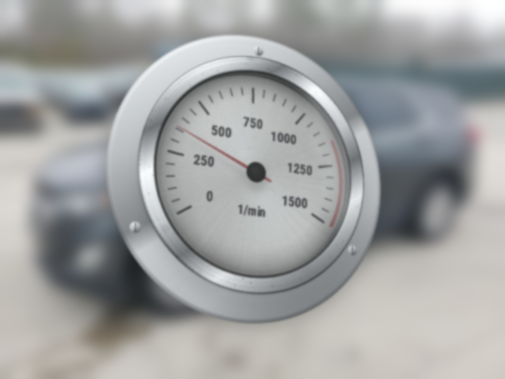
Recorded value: **350** rpm
